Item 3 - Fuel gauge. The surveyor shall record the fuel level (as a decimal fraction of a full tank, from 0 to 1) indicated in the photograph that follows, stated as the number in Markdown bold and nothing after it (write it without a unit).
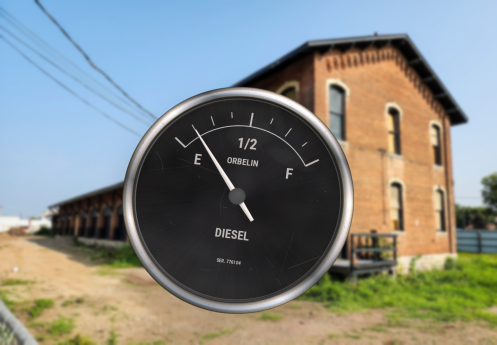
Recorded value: **0.125**
